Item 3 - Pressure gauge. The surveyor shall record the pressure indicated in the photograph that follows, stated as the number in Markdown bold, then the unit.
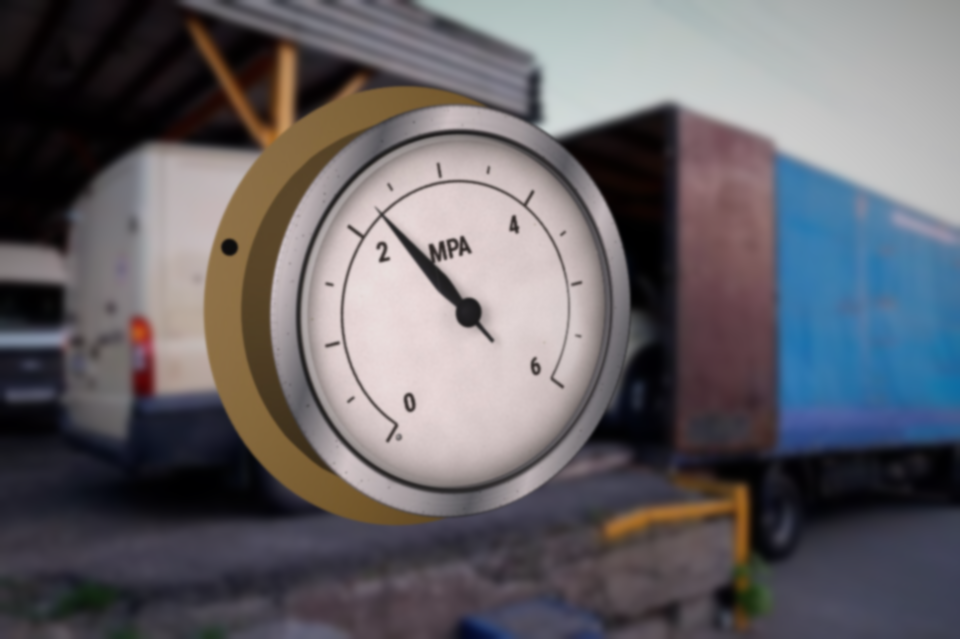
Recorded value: **2.25** MPa
